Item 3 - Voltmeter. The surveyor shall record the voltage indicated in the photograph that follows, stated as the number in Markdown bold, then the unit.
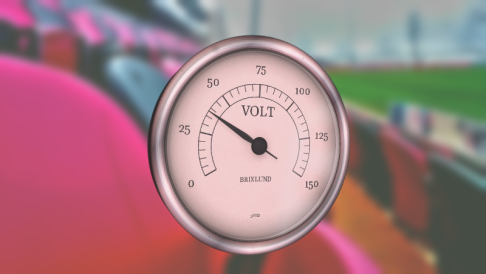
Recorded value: **37.5** V
